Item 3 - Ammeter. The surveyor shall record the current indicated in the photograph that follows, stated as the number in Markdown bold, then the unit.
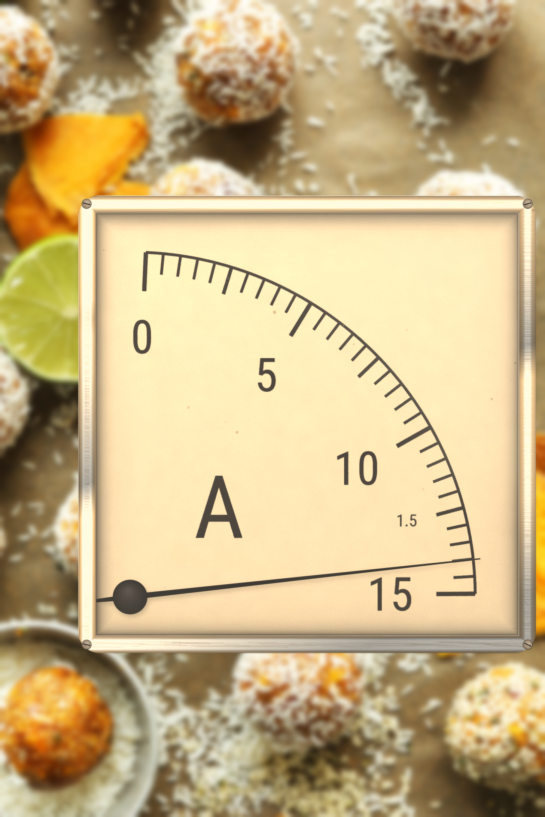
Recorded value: **14** A
